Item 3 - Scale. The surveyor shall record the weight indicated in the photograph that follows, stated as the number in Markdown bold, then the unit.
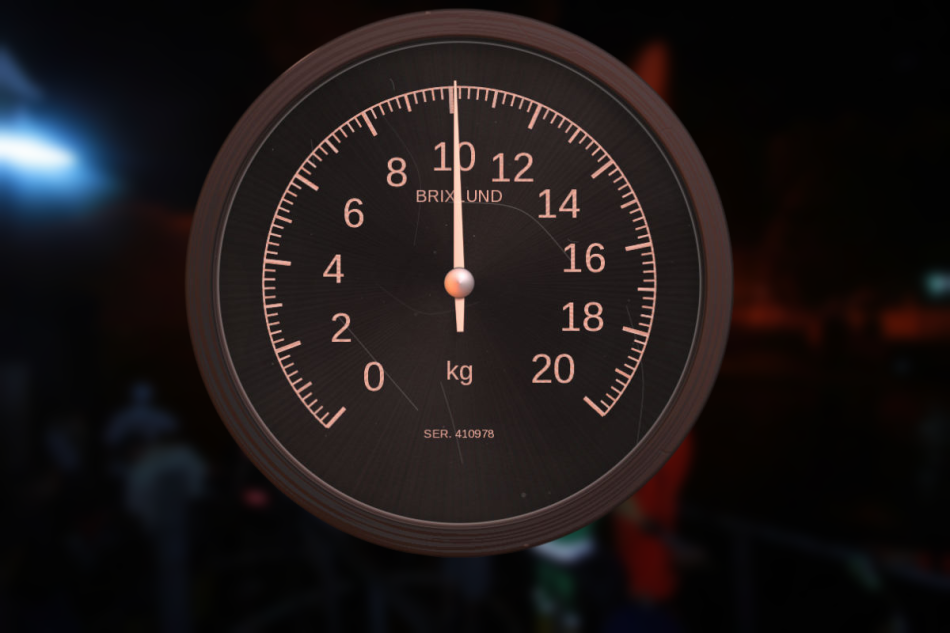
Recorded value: **10.1** kg
